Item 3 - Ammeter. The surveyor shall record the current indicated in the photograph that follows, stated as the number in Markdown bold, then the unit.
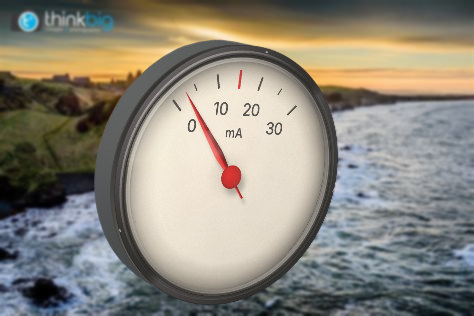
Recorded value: **2.5** mA
